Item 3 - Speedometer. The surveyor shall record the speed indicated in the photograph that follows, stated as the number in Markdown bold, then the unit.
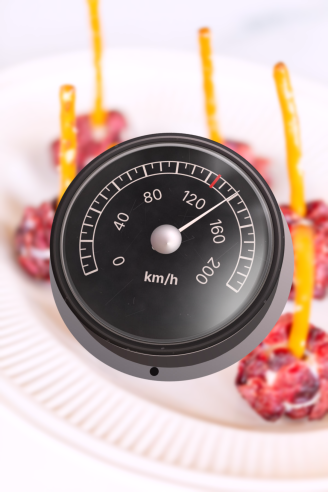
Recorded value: **140** km/h
